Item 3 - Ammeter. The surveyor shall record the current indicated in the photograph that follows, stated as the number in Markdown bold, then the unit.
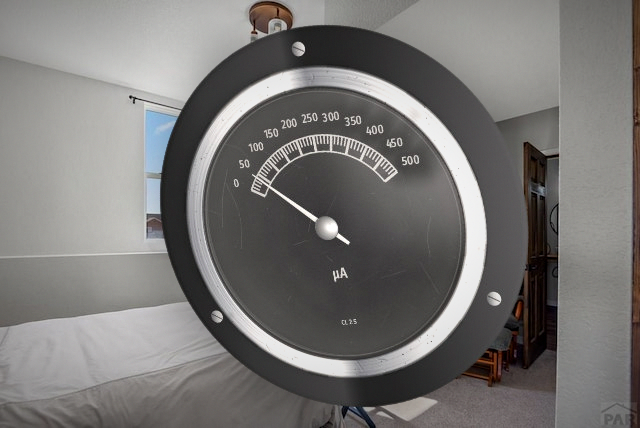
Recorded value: **50** µA
